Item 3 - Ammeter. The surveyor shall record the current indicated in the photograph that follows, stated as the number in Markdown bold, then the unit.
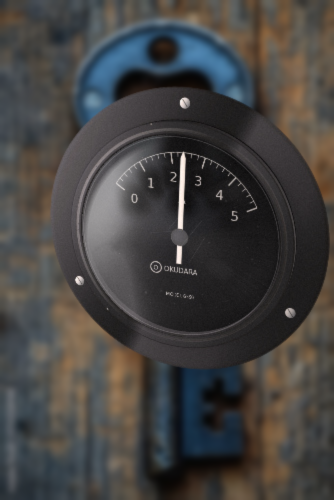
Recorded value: **2.4** A
